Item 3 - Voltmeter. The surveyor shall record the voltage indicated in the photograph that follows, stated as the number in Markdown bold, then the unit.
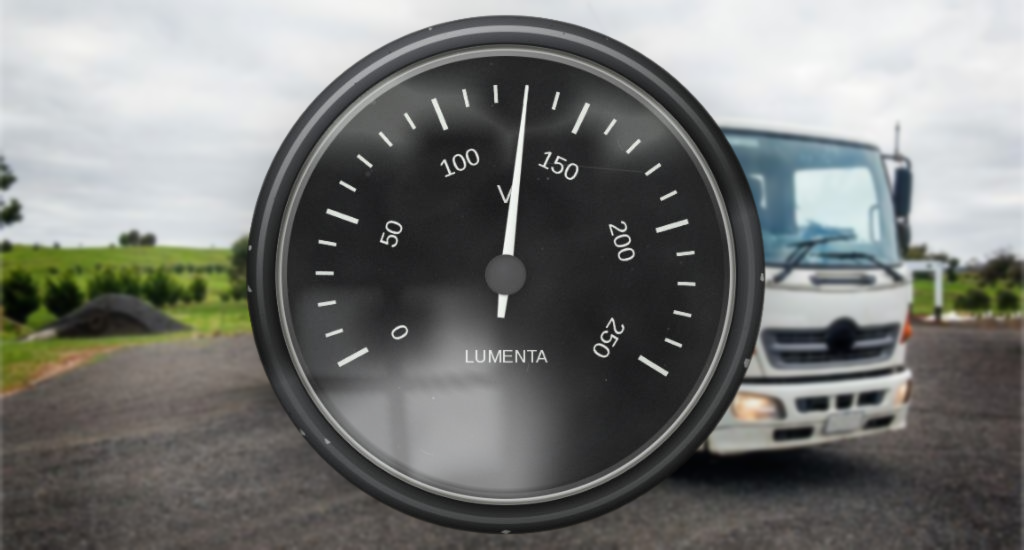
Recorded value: **130** V
